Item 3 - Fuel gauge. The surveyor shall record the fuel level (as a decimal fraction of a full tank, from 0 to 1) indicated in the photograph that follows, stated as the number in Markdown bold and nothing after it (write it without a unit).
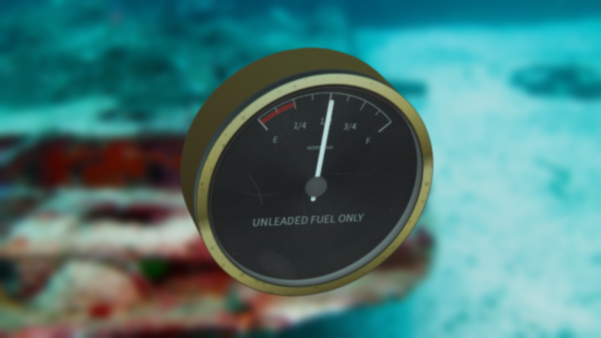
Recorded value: **0.5**
